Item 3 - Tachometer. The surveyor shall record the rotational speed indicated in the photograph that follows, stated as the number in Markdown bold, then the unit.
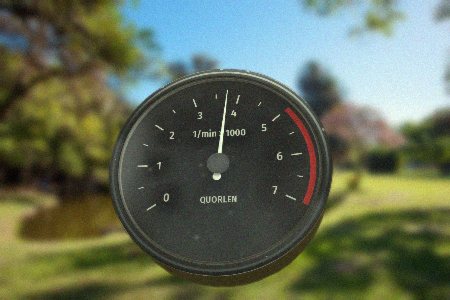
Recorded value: **3750** rpm
